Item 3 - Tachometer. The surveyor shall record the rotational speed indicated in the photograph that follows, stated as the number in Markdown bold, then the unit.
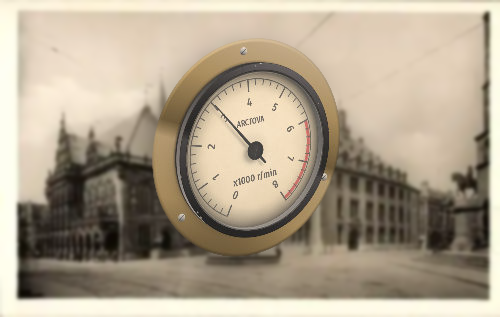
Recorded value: **3000** rpm
